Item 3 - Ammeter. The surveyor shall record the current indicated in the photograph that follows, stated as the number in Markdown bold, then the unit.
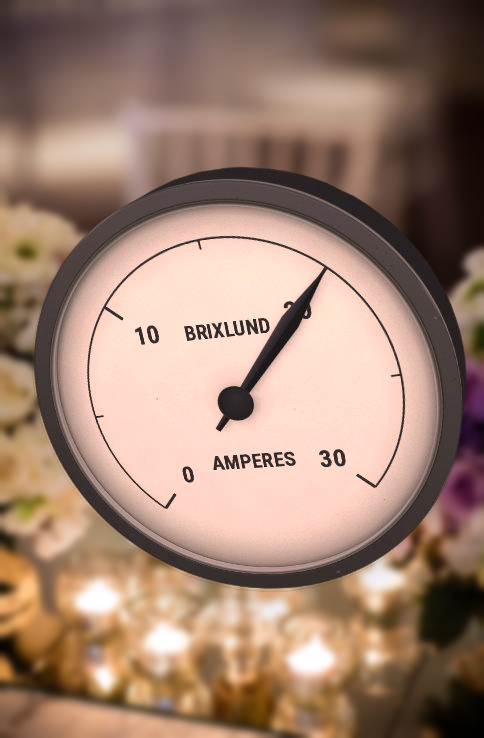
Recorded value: **20** A
